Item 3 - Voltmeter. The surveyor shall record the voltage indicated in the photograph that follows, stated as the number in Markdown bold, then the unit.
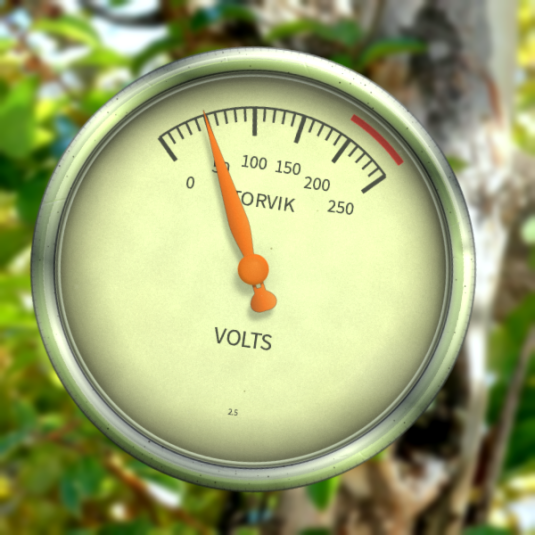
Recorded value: **50** V
